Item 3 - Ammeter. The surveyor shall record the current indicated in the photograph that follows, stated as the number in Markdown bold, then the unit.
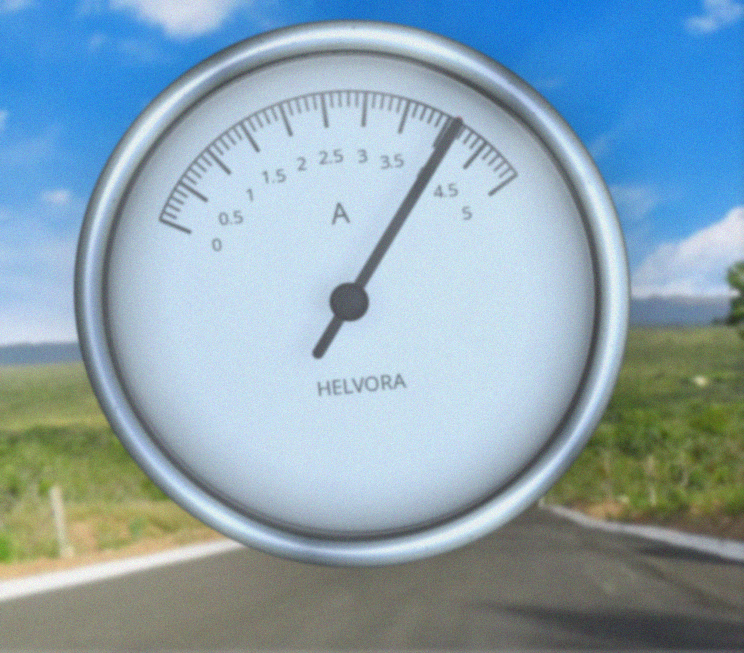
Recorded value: **4.1** A
